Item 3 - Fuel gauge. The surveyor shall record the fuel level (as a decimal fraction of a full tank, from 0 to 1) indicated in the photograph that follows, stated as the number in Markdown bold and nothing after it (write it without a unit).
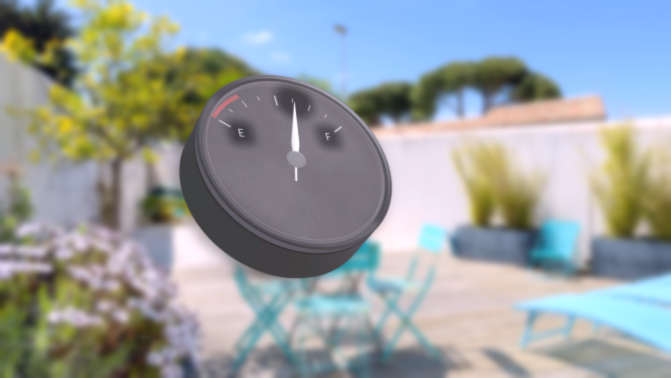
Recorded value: **0.625**
